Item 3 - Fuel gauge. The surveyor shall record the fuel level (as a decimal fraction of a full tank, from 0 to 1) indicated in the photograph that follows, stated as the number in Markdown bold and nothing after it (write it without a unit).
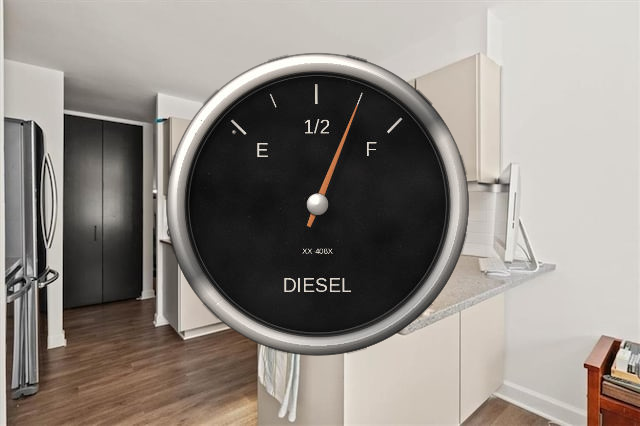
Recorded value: **0.75**
